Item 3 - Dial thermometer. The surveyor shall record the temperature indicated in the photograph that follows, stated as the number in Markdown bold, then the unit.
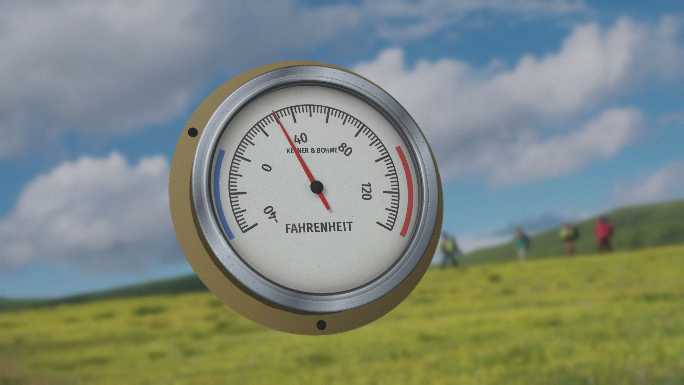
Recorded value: **30** °F
